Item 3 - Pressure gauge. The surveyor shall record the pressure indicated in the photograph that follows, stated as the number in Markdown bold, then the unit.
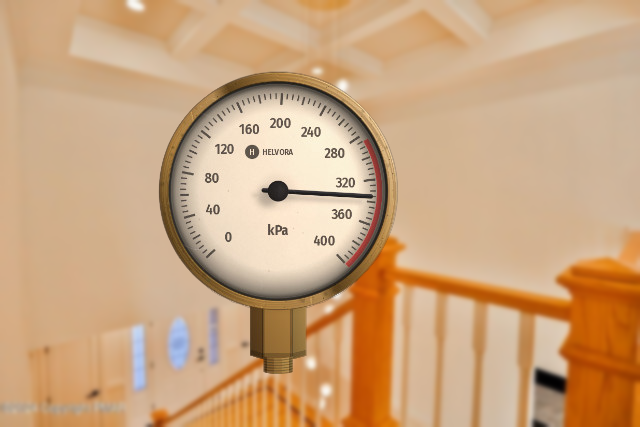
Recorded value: **335** kPa
